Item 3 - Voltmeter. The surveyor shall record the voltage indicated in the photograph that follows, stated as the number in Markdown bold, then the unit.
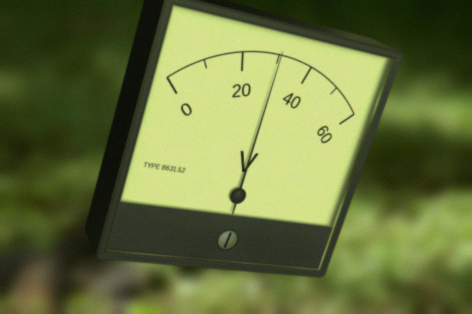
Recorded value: **30** V
